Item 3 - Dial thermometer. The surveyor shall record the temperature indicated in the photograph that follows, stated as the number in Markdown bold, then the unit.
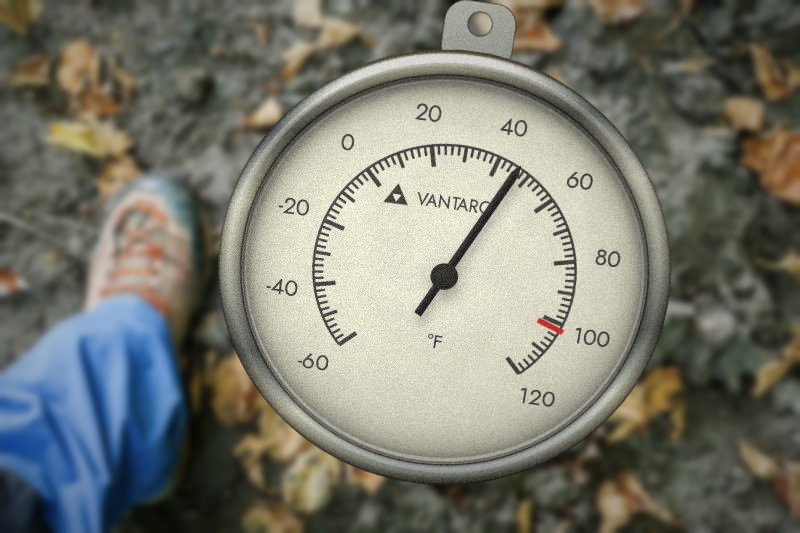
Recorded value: **46** °F
